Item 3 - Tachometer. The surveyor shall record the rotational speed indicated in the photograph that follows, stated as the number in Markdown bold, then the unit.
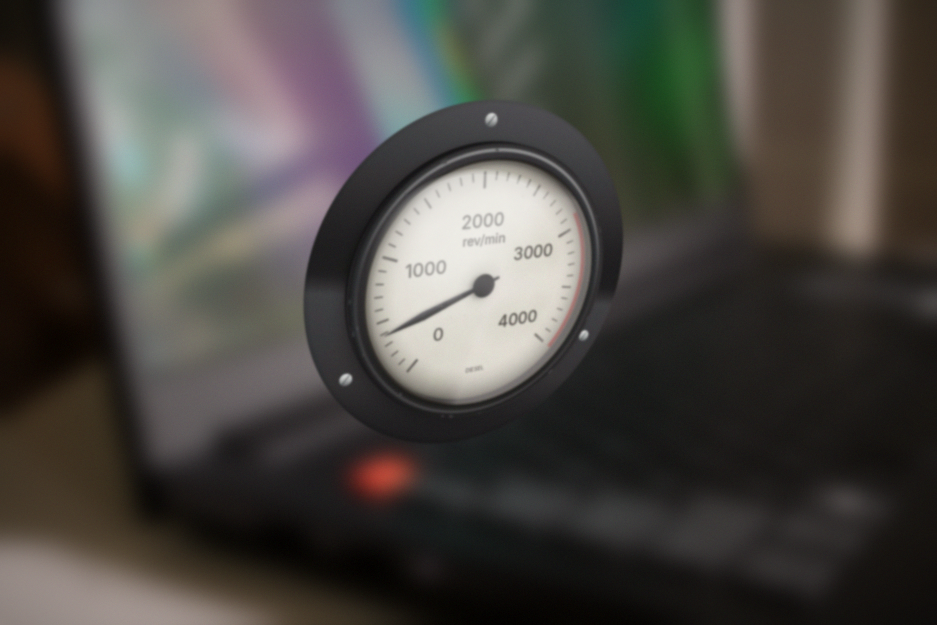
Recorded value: **400** rpm
